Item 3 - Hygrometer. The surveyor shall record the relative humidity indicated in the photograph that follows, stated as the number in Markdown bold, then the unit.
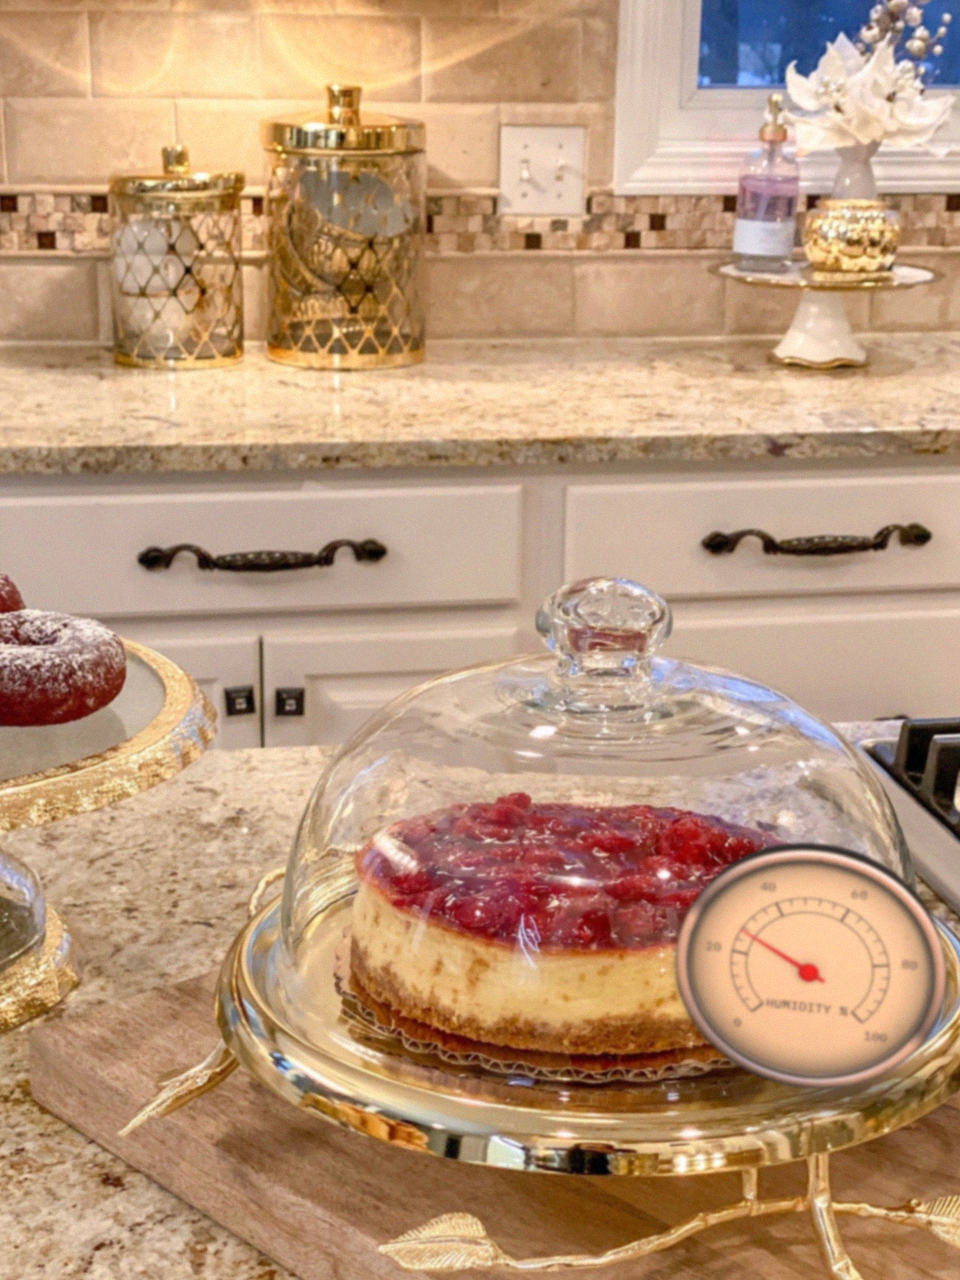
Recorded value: **28** %
